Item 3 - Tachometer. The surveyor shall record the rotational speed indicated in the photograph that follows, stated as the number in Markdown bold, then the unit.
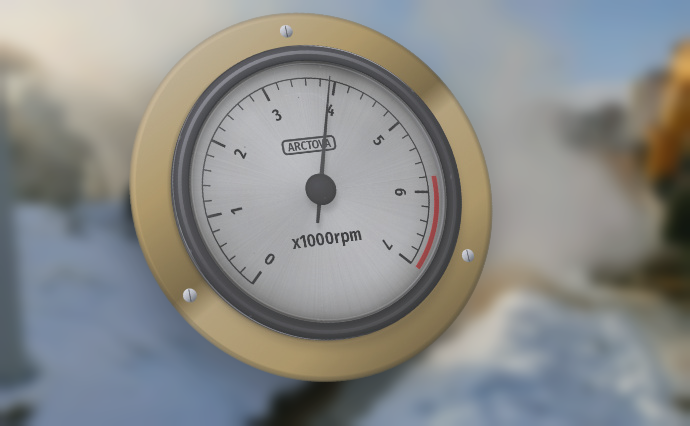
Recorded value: **3900** rpm
